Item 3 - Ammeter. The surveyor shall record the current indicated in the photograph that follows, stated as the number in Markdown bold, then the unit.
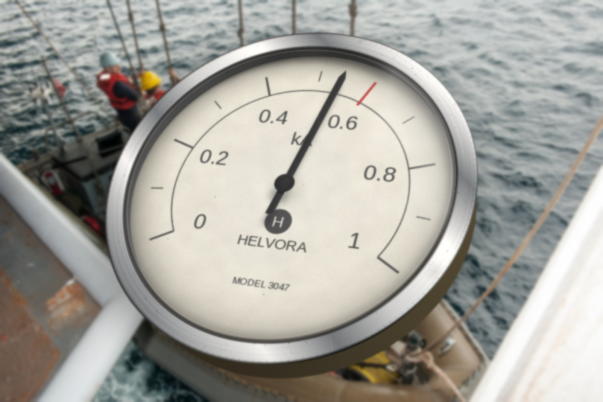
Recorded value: **0.55** kA
